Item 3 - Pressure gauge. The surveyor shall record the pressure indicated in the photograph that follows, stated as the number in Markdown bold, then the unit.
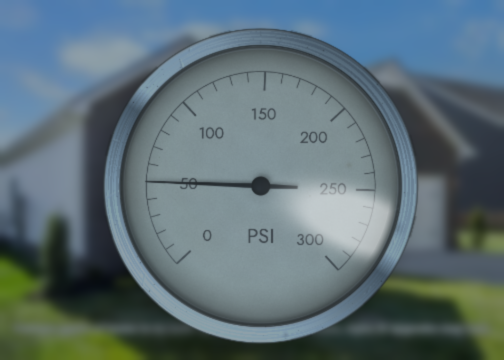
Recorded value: **50** psi
